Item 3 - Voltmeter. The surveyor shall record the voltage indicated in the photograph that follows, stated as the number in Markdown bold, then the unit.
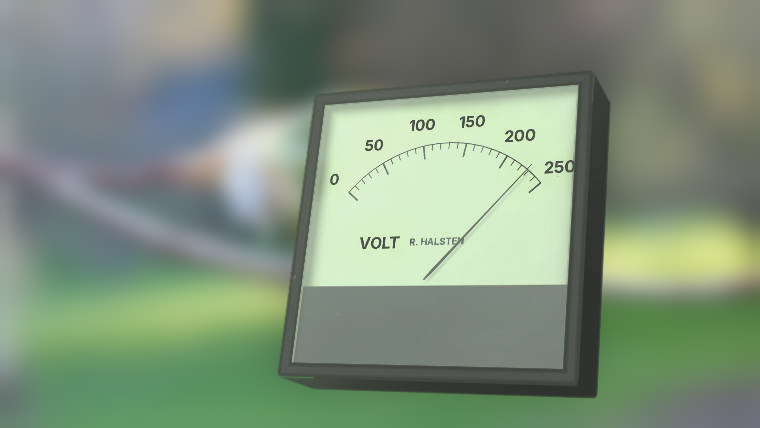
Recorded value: **230** V
